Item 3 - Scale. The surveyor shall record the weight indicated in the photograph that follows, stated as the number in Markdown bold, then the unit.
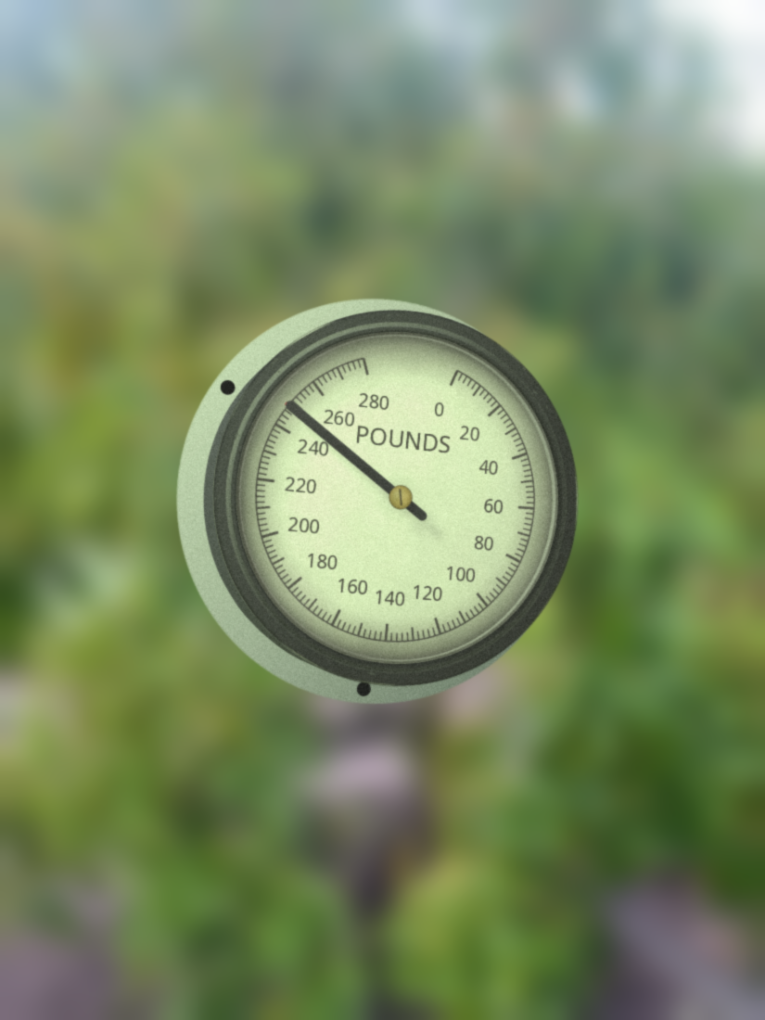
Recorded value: **248** lb
